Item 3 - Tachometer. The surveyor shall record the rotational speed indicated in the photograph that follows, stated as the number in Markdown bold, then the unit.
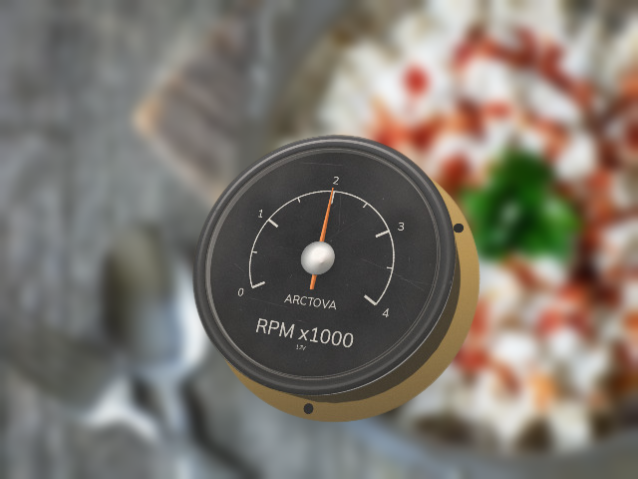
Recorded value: **2000** rpm
